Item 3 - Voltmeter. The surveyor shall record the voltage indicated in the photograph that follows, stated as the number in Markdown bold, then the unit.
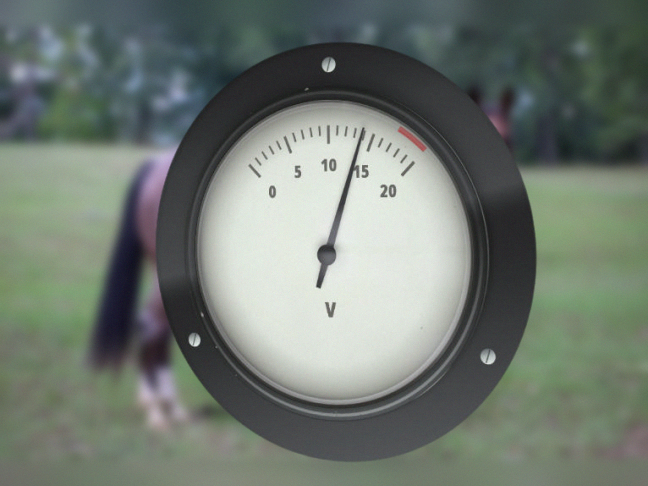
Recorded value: **14** V
